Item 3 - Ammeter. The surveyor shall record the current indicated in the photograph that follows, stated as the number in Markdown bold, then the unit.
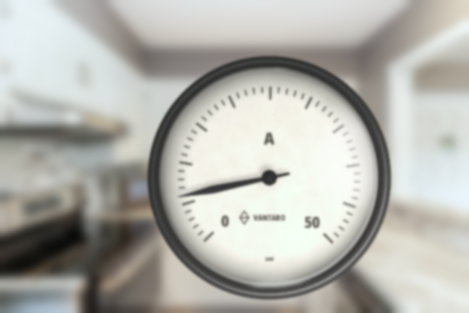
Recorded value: **6** A
